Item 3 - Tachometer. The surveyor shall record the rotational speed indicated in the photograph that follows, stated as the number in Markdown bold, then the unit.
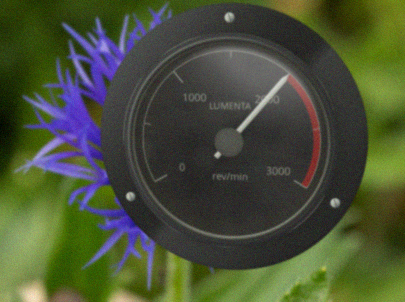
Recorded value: **2000** rpm
